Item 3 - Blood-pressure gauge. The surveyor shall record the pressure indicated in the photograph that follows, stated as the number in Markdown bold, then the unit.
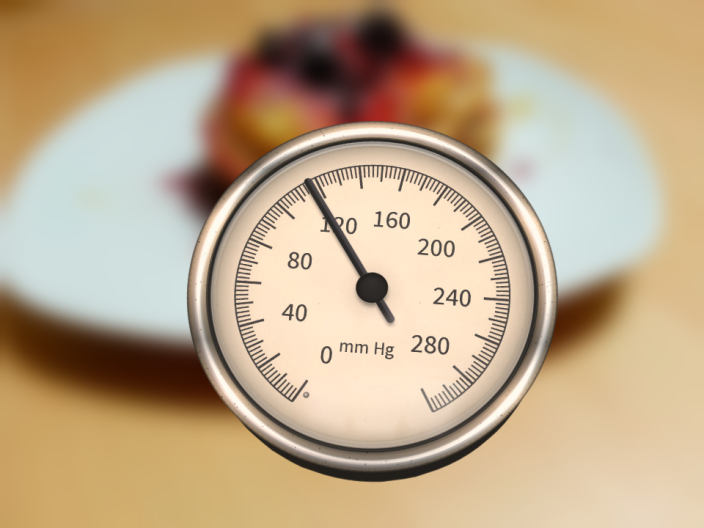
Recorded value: **116** mmHg
